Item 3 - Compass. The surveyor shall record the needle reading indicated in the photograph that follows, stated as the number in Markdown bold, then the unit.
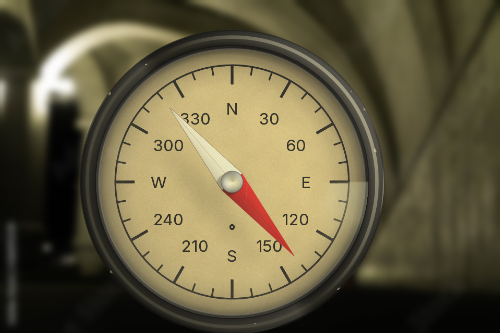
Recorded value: **140** °
